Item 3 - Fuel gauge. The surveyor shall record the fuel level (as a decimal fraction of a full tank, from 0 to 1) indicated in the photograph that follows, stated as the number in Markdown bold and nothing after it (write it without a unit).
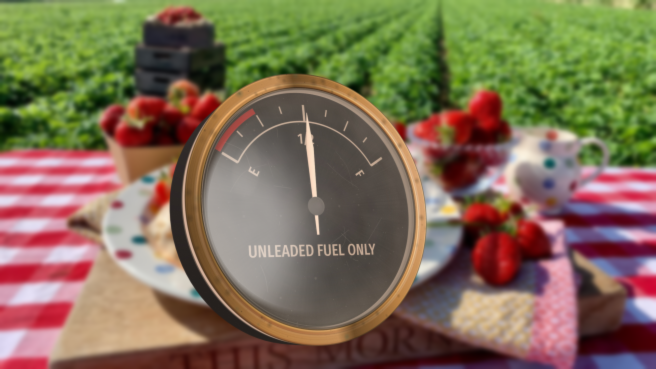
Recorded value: **0.5**
